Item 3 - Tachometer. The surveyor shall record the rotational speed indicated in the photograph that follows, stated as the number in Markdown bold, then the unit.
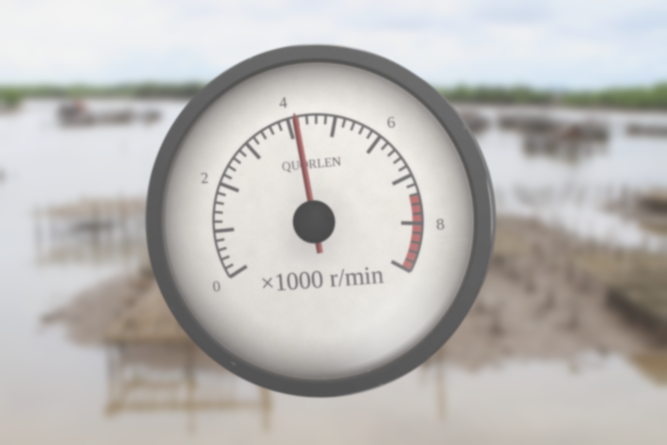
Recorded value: **4200** rpm
